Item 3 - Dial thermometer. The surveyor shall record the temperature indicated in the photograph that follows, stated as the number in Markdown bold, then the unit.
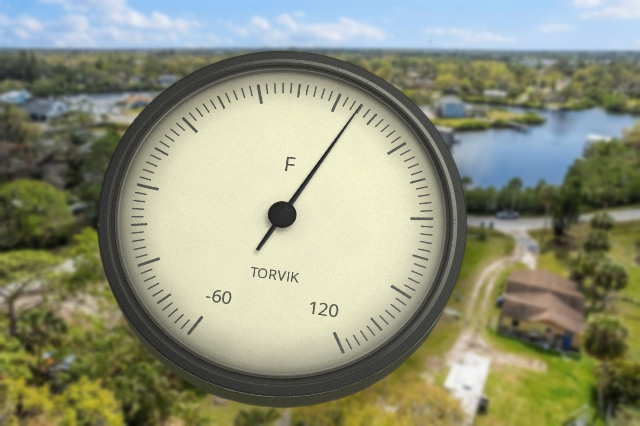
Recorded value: **46** °F
